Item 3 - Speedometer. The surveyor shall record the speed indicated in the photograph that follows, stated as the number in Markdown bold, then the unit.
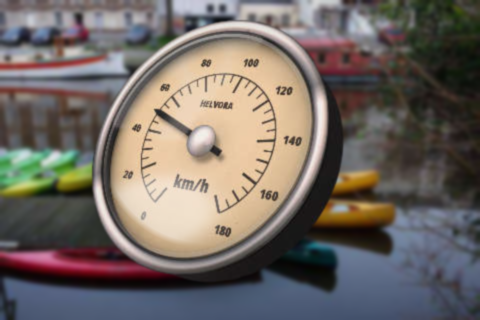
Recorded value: **50** km/h
